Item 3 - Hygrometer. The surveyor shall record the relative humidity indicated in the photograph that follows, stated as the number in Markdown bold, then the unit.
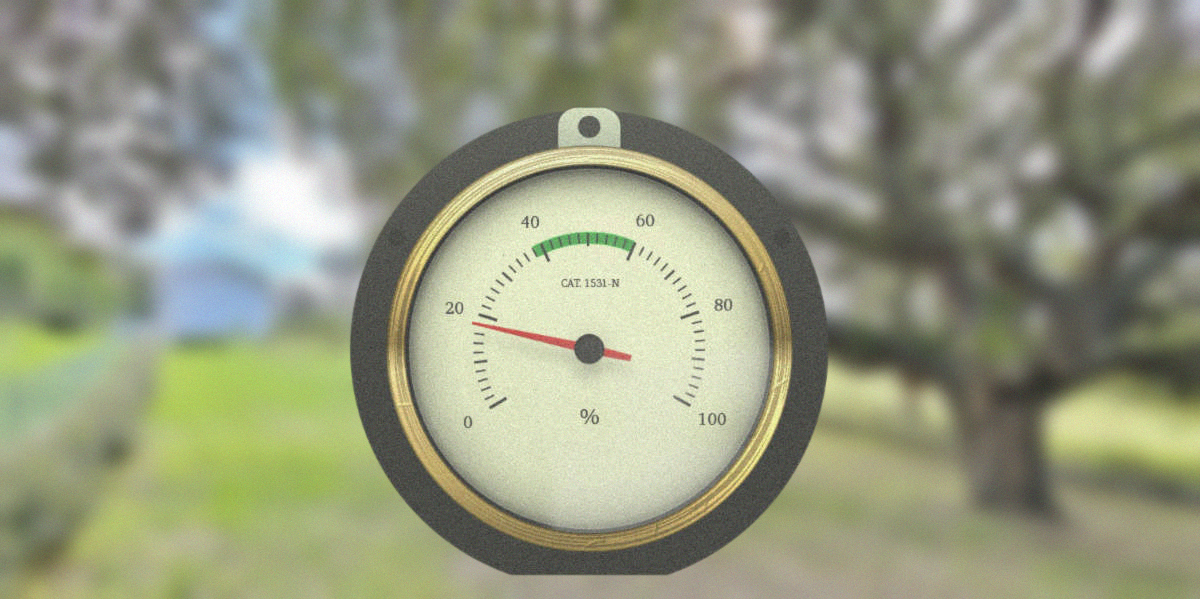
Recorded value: **18** %
